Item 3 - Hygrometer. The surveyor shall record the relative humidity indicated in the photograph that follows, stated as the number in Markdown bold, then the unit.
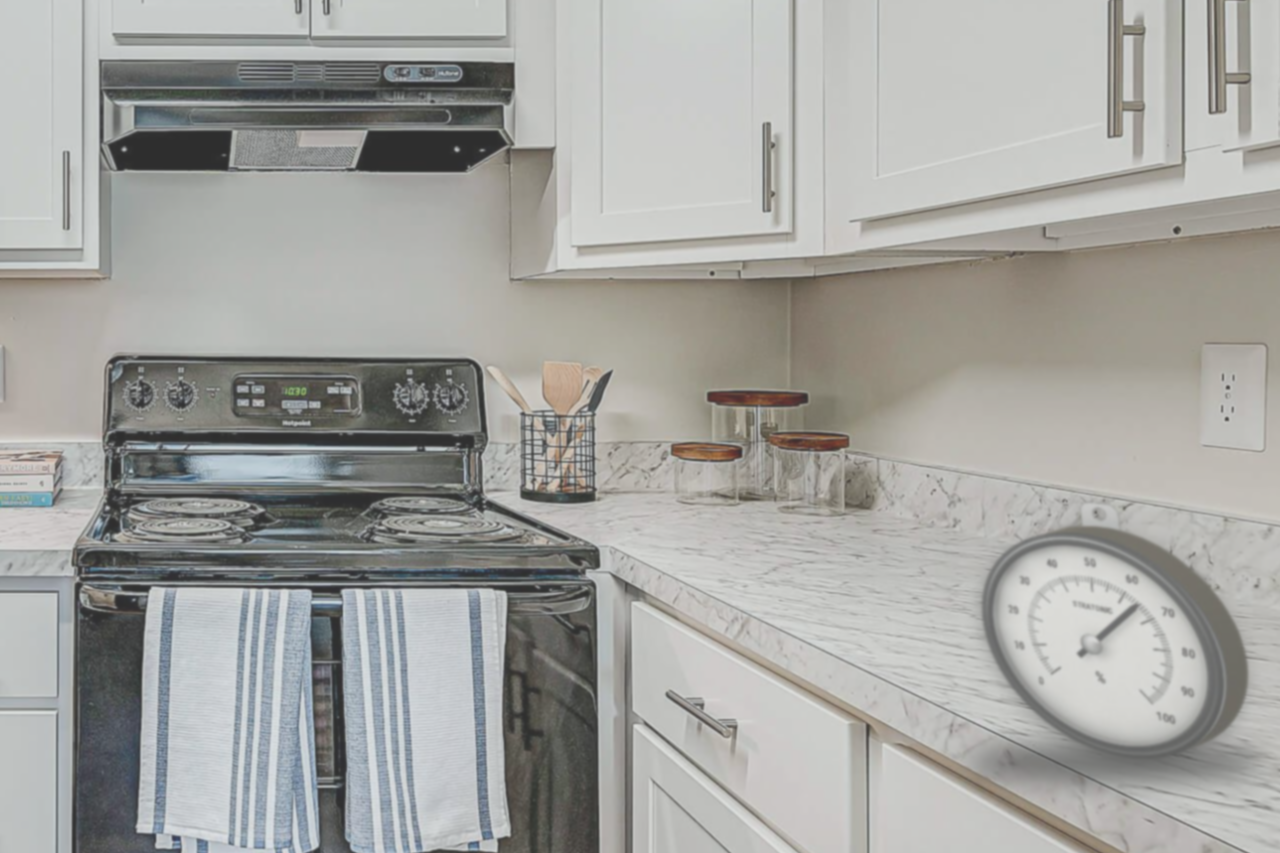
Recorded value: **65** %
